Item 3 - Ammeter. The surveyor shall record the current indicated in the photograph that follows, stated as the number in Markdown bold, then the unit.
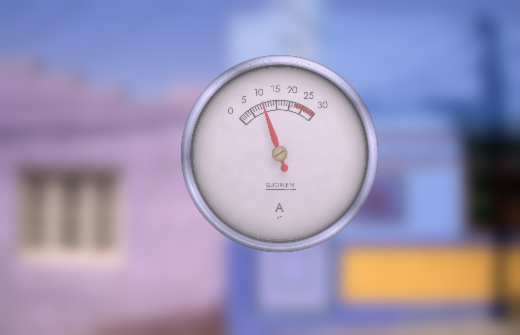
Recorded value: **10** A
